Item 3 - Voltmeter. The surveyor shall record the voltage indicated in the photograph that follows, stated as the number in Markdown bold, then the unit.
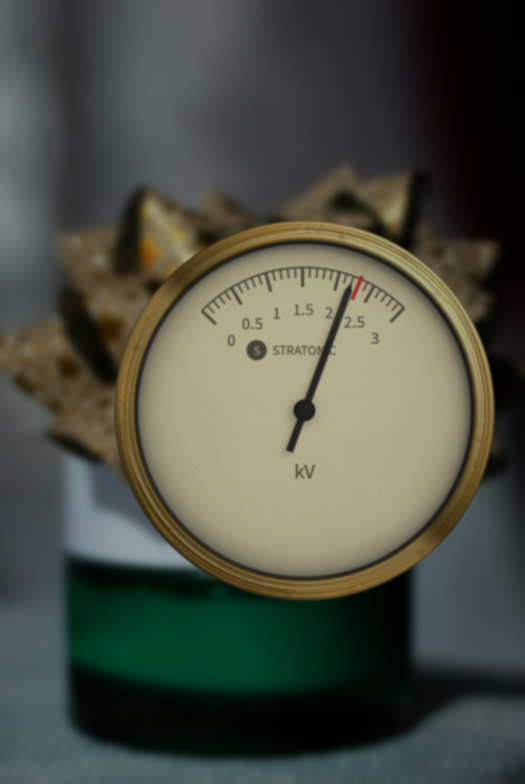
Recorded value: **2.2** kV
